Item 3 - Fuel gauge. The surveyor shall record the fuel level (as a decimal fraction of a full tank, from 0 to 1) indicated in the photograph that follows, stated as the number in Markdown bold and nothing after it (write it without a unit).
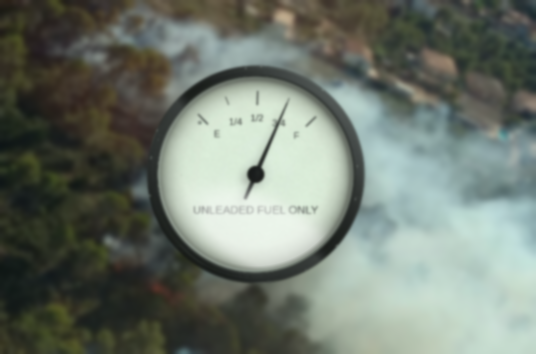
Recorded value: **0.75**
